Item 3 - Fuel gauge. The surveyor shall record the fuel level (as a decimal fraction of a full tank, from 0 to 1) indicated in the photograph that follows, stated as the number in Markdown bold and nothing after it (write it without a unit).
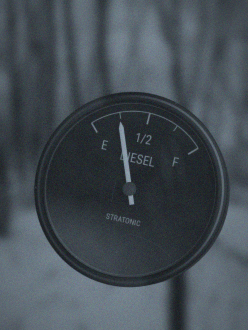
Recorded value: **0.25**
